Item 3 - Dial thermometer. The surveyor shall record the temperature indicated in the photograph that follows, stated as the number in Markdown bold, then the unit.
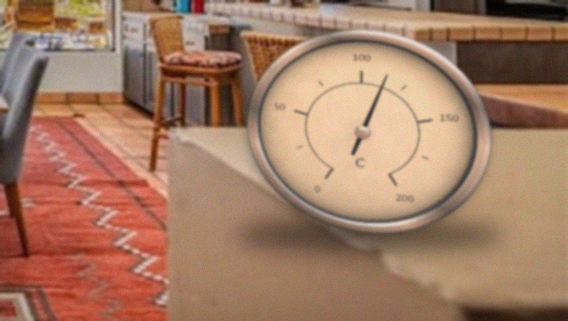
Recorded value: **112.5** °C
